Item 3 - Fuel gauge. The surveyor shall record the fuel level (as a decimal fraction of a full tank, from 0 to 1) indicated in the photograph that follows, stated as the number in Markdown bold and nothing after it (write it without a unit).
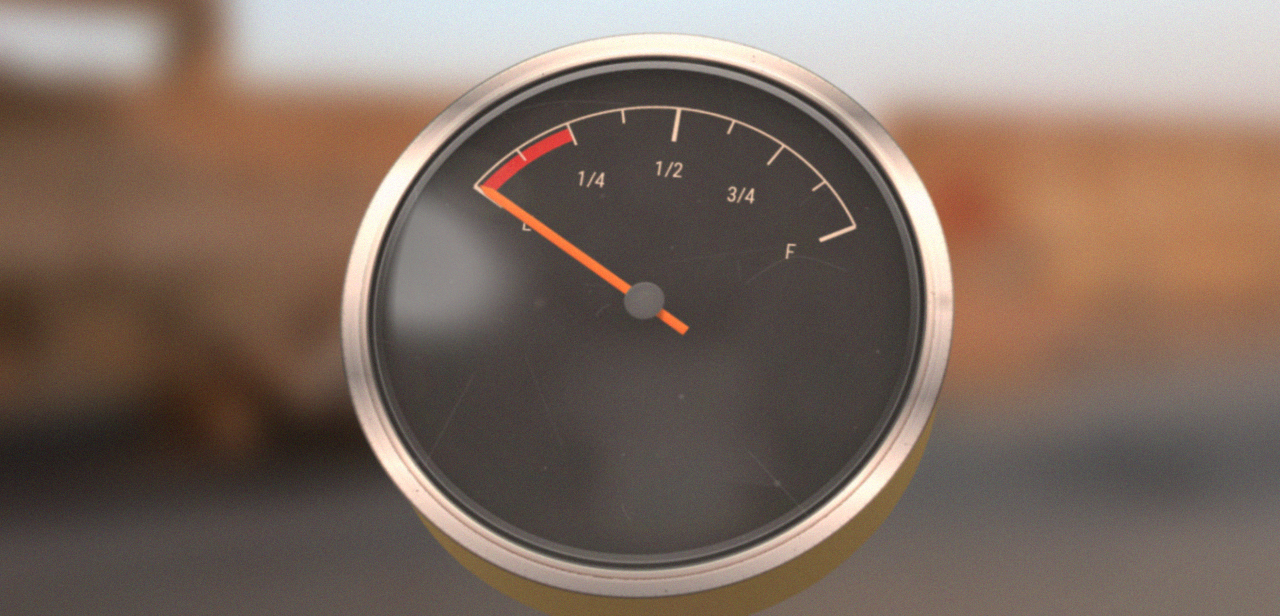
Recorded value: **0**
